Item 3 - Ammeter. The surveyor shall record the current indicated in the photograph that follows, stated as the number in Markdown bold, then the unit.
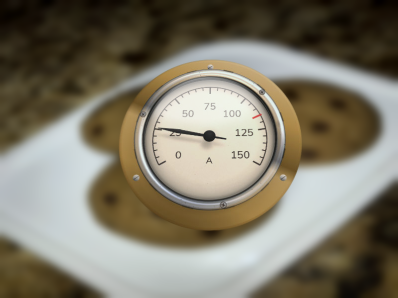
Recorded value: **25** A
